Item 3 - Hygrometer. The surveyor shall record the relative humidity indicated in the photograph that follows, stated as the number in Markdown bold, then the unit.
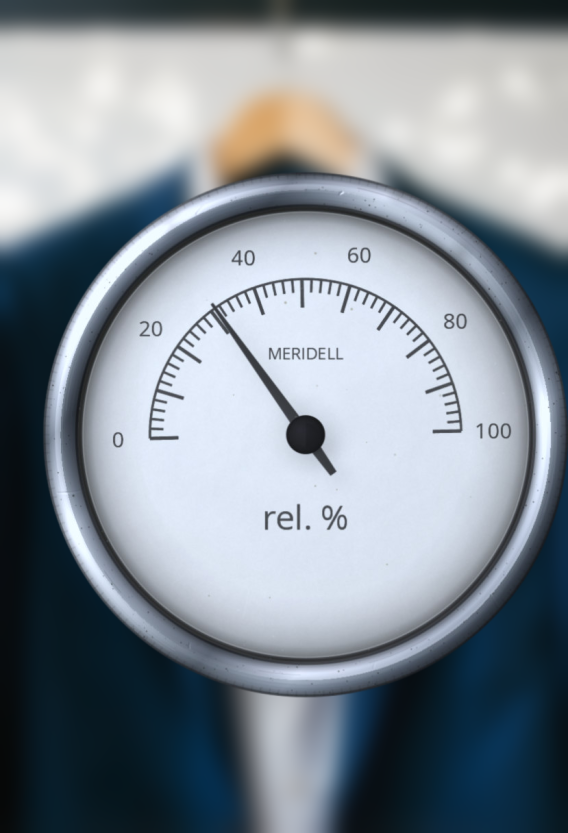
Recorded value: **31** %
